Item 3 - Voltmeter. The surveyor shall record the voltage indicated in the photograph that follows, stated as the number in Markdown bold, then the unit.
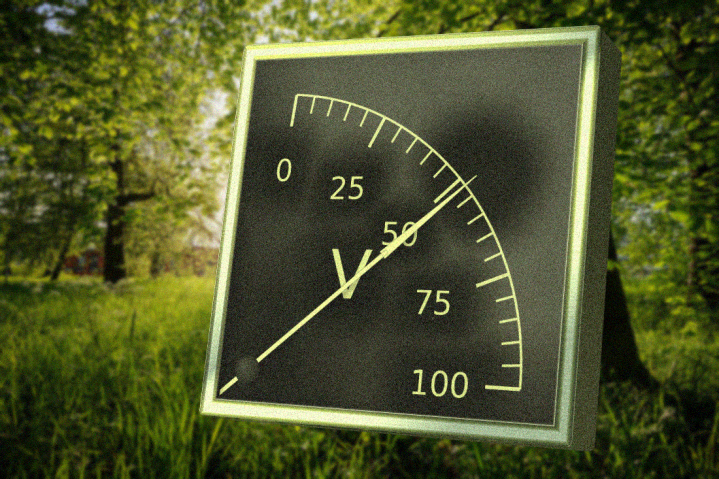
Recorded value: **52.5** V
